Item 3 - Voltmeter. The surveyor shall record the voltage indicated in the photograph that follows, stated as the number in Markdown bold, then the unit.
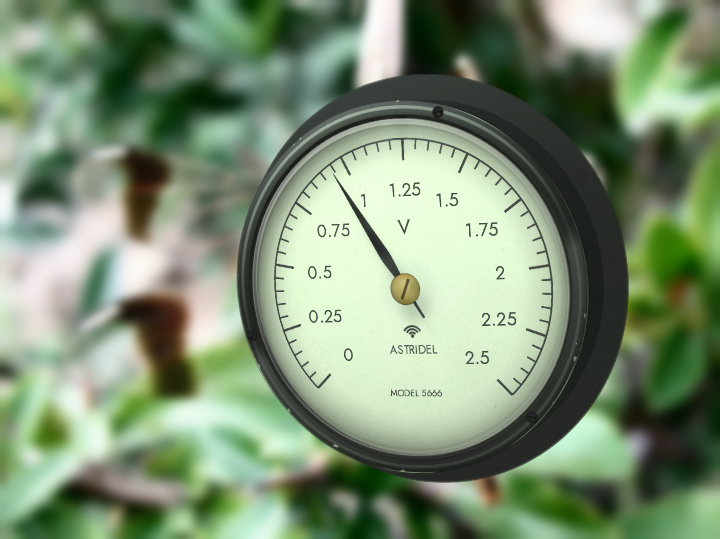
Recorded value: **0.95** V
